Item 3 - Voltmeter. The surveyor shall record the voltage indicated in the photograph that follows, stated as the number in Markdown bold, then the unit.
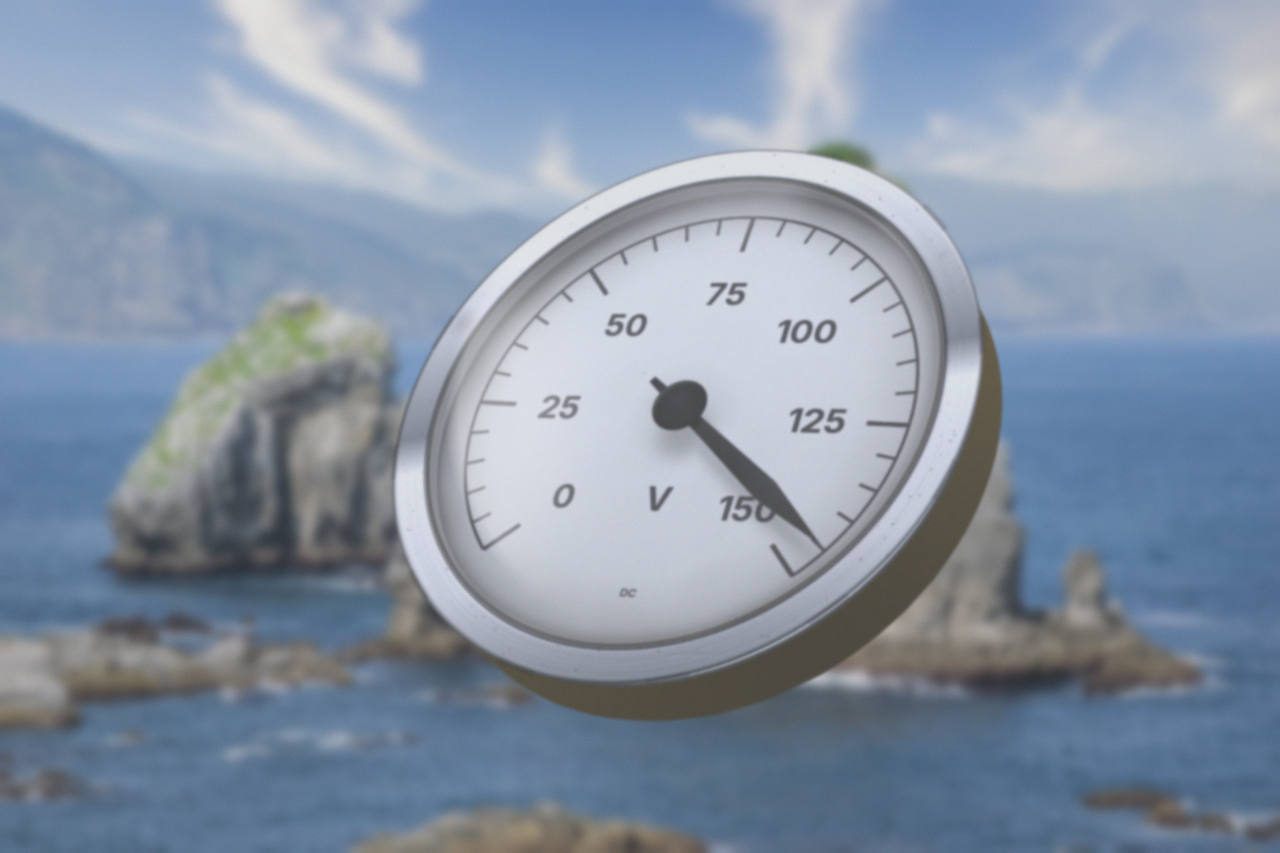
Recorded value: **145** V
